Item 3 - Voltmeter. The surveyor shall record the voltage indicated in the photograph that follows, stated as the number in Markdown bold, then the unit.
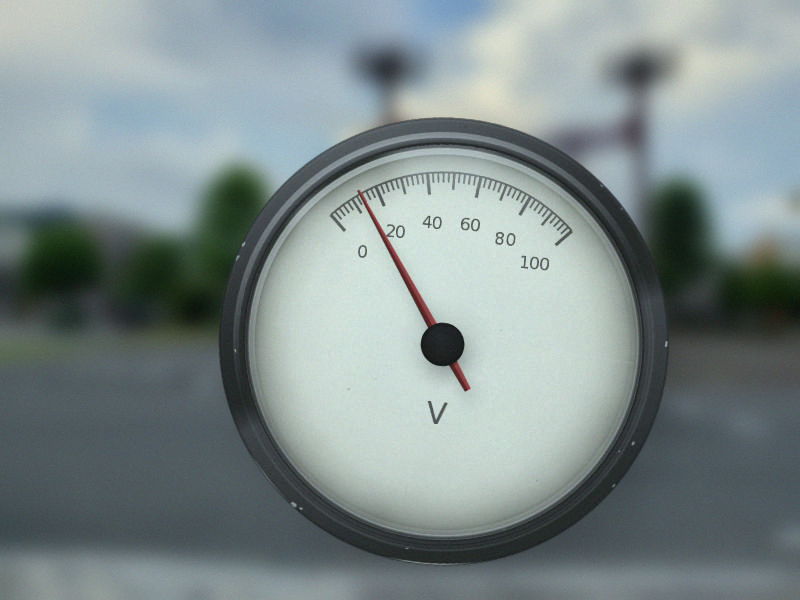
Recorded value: **14** V
